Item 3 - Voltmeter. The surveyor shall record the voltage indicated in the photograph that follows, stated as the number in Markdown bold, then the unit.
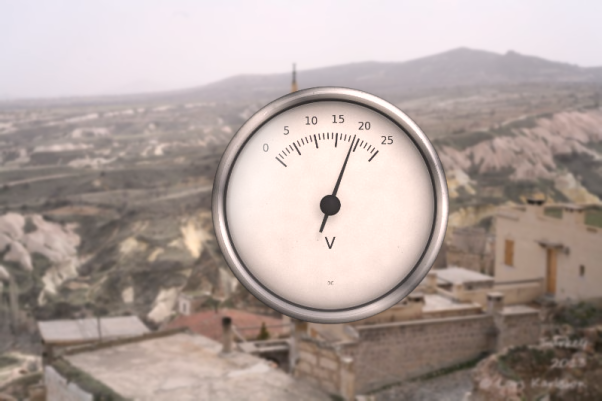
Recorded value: **19** V
